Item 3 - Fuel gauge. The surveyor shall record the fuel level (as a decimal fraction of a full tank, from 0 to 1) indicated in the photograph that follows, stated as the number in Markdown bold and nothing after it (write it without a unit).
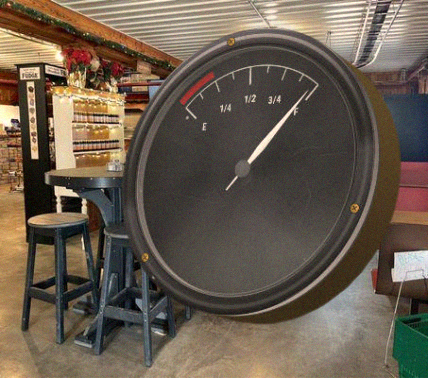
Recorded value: **1**
